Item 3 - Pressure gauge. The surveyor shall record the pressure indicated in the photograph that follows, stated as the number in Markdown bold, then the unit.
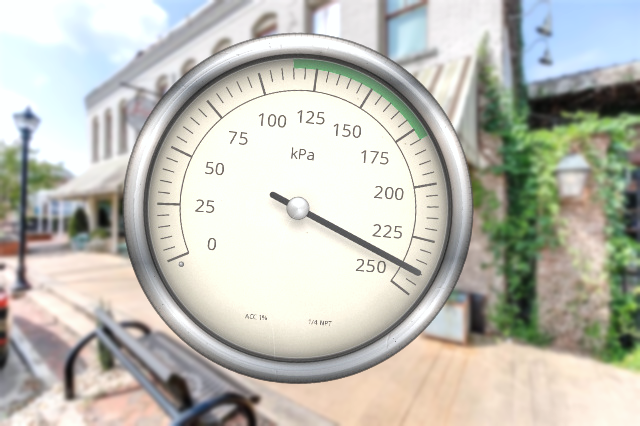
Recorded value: **240** kPa
